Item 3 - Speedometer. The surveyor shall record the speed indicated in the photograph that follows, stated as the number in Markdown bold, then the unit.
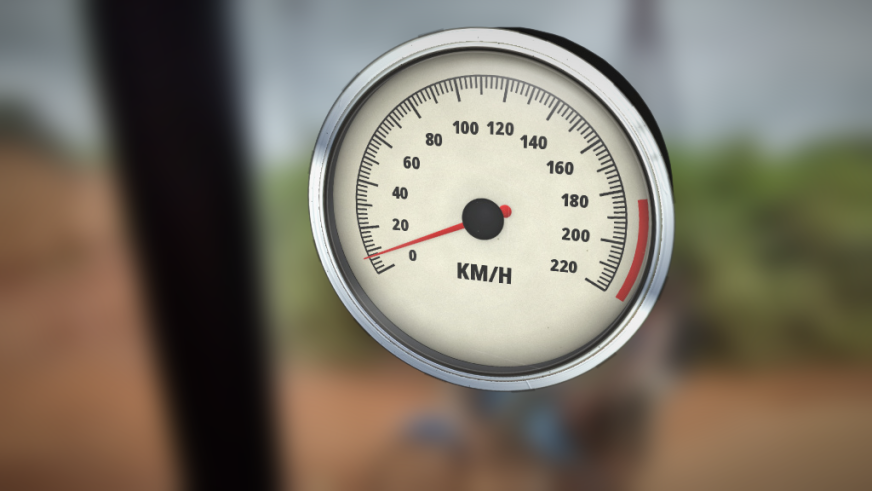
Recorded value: **8** km/h
